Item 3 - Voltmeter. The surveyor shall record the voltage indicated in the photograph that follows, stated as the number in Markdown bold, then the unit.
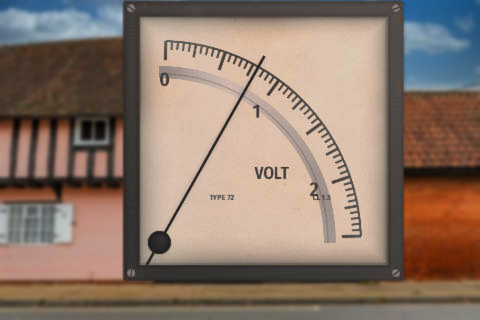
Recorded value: **0.8** V
